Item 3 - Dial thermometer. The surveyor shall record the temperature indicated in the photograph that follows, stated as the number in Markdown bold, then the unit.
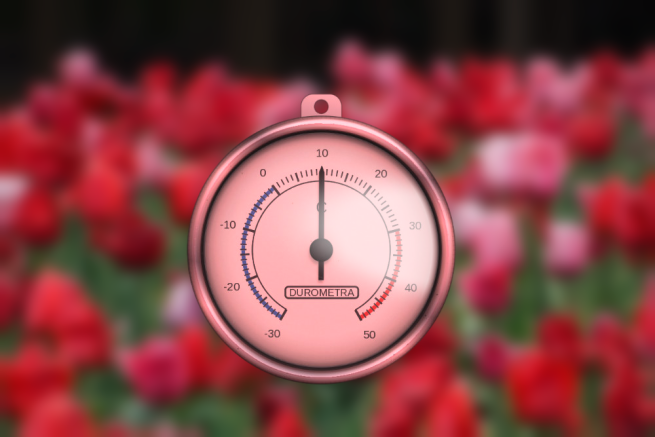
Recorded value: **10** °C
